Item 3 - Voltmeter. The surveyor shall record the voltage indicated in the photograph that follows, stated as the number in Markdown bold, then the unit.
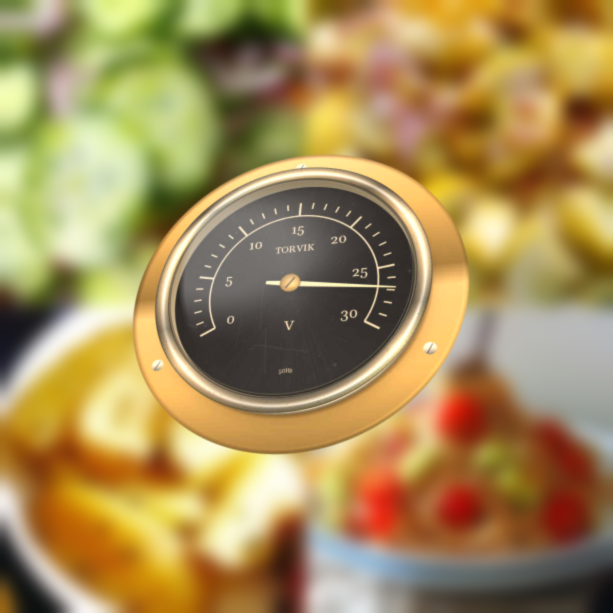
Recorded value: **27** V
